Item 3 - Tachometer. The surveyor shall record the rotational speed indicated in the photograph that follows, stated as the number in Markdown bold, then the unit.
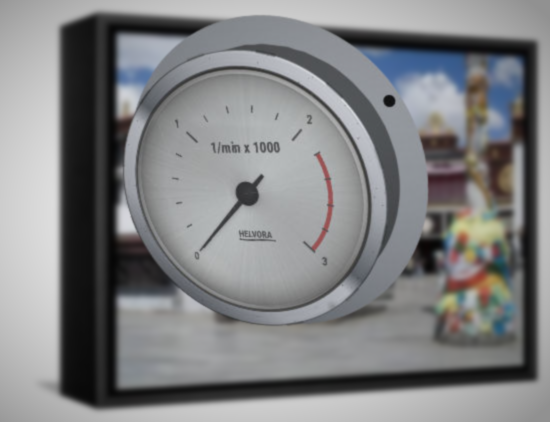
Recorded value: **0** rpm
